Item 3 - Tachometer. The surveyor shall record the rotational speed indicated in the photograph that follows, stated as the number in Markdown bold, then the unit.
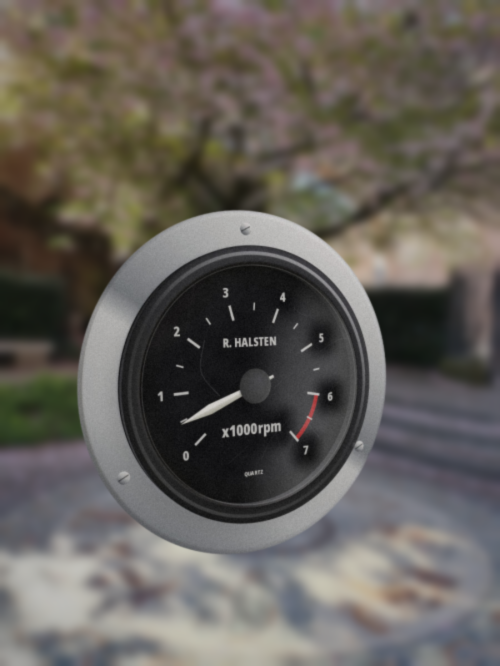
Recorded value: **500** rpm
